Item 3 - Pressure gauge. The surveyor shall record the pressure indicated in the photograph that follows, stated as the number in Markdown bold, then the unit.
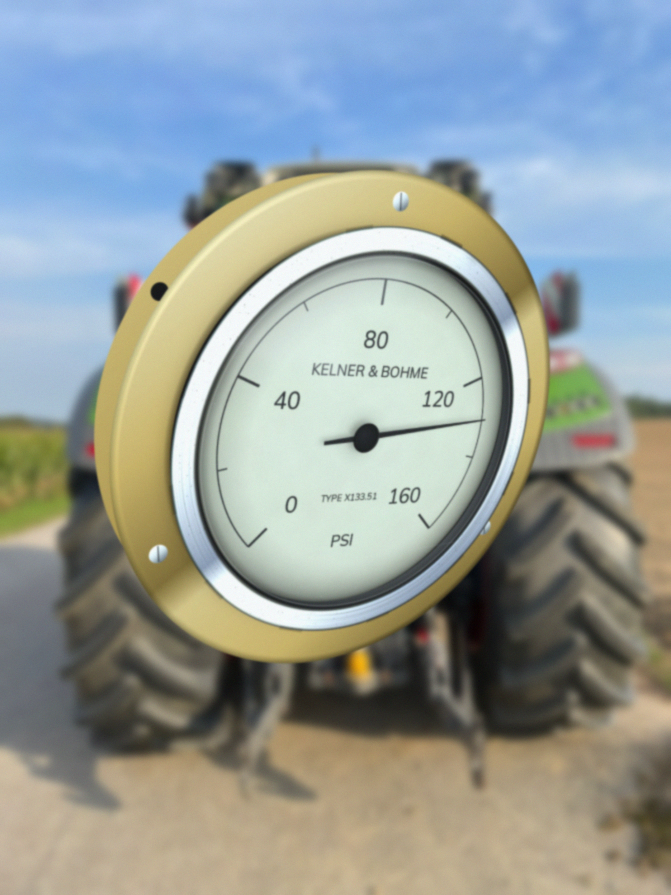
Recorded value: **130** psi
